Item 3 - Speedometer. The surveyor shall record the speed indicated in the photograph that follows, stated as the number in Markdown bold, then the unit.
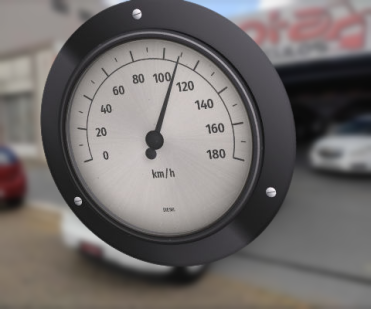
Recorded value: **110** km/h
